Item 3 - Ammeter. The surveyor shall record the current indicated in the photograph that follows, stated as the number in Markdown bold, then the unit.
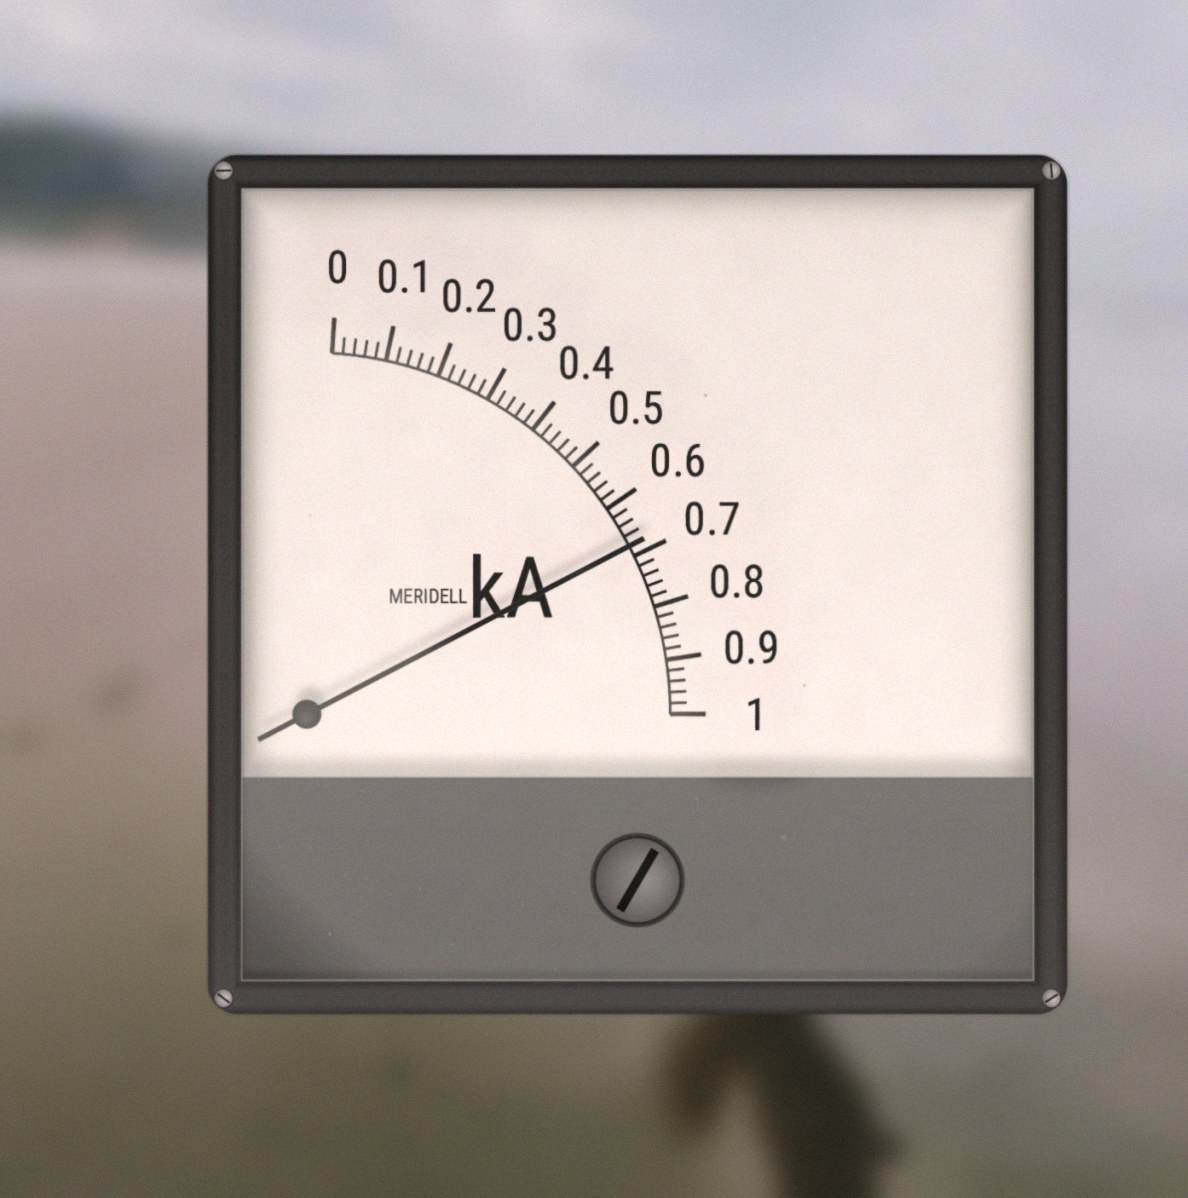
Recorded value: **0.68** kA
